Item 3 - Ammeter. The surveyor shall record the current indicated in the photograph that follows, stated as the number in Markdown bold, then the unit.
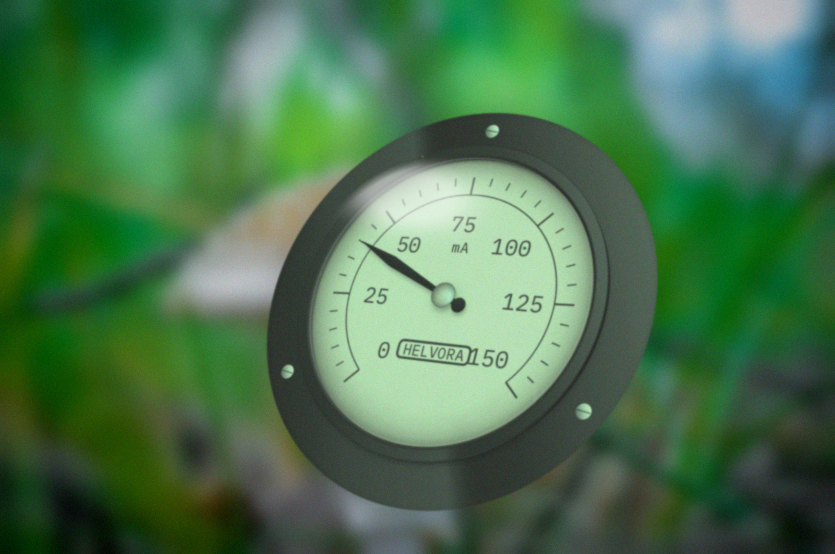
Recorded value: **40** mA
